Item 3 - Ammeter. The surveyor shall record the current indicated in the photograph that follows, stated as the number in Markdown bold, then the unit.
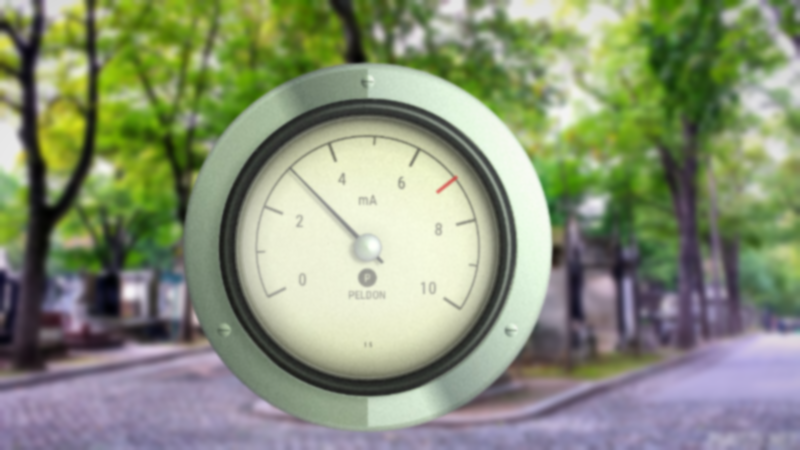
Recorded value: **3** mA
